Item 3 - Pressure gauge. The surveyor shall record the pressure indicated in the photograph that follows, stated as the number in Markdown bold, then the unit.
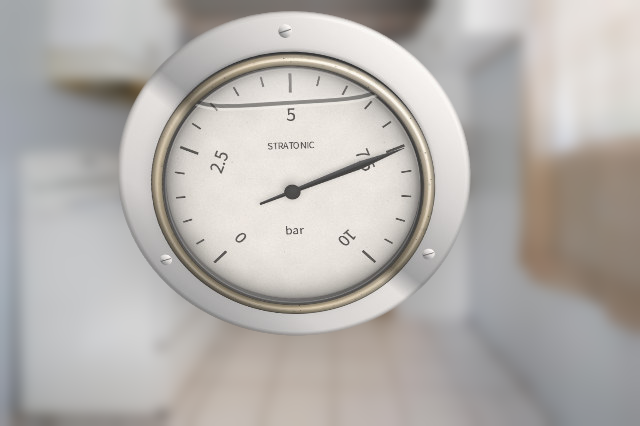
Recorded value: **7.5** bar
